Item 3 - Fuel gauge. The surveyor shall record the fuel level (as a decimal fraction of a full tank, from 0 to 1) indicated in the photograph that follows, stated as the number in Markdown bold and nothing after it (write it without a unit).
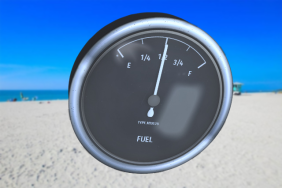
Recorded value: **0.5**
